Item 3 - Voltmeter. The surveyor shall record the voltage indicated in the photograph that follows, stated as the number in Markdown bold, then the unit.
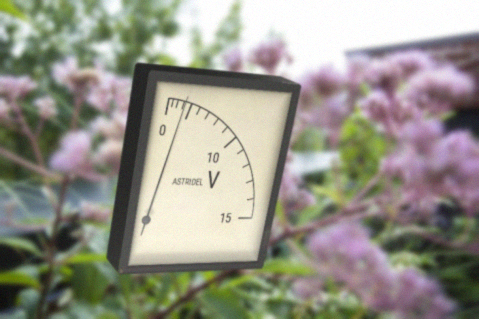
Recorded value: **4** V
